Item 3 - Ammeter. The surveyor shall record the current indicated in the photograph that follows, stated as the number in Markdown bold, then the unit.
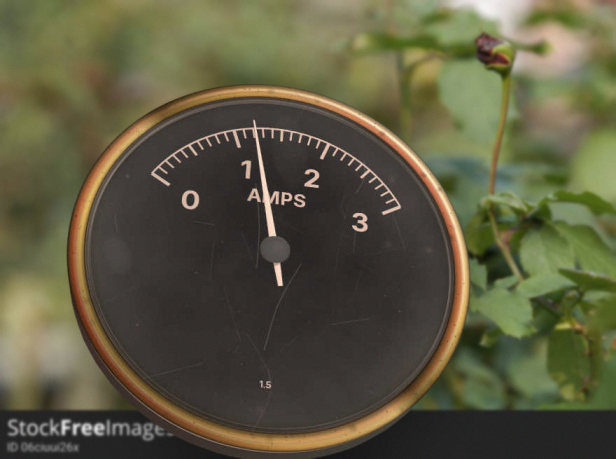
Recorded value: **1.2** A
